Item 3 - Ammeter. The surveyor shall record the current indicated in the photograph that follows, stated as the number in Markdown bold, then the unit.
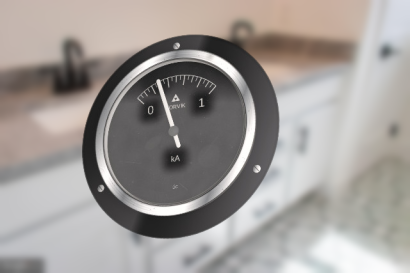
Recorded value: **0.3** kA
